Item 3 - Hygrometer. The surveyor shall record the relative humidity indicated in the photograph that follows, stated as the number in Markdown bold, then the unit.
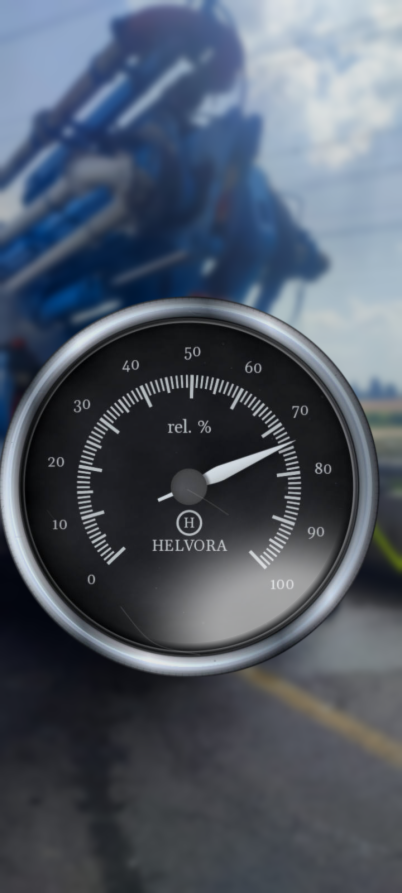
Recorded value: **74** %
